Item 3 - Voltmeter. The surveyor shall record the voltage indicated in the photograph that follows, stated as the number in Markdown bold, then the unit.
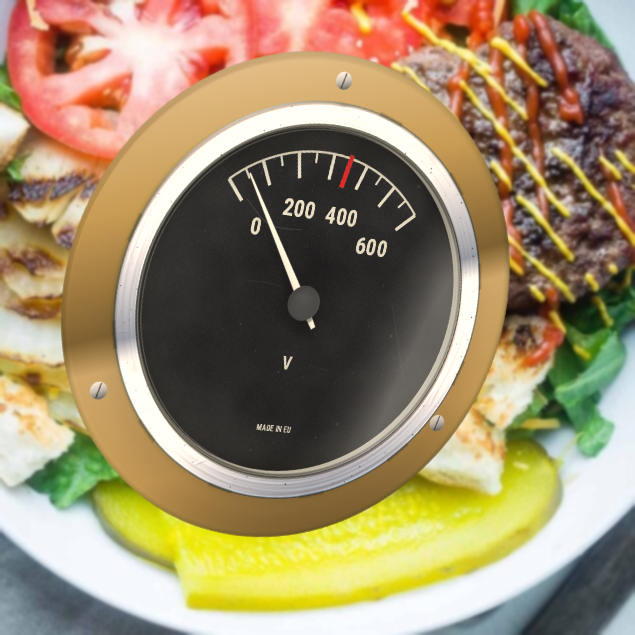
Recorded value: **50** V
